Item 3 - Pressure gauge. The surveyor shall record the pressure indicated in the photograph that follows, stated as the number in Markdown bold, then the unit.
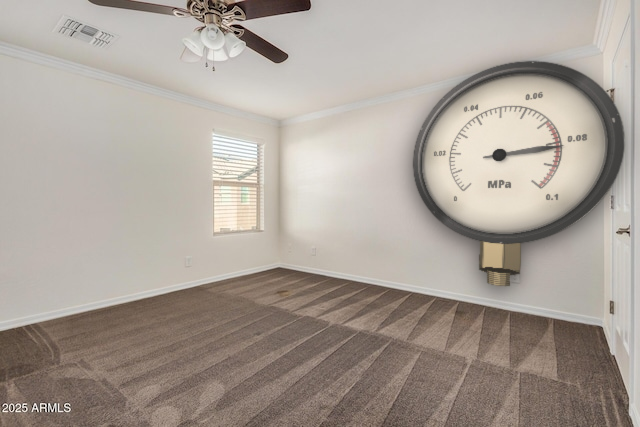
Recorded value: **0.082** MPa
